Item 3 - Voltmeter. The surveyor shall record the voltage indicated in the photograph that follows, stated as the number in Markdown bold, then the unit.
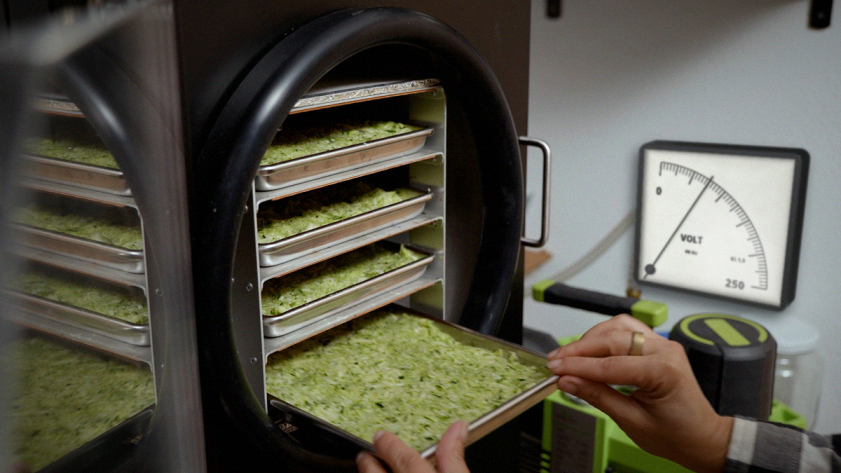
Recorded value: **75** V
